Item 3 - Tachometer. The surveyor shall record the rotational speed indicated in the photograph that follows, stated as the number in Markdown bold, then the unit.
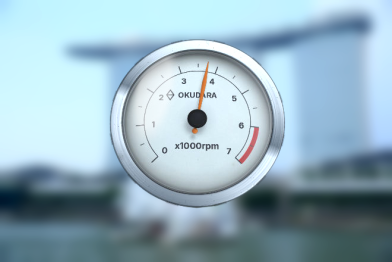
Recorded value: **3750** rpm
